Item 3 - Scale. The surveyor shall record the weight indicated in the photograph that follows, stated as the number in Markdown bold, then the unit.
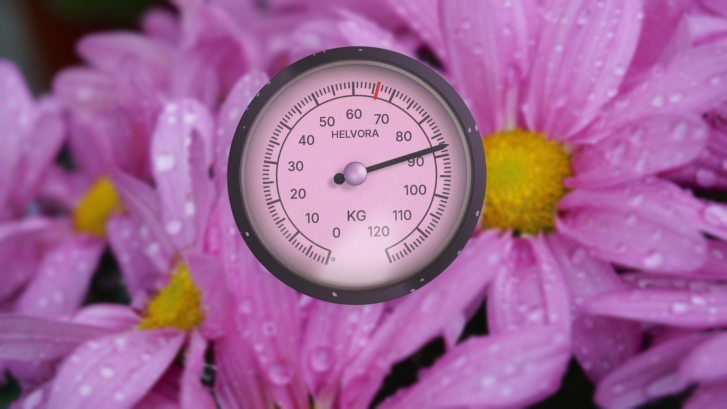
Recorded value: **88** kg
